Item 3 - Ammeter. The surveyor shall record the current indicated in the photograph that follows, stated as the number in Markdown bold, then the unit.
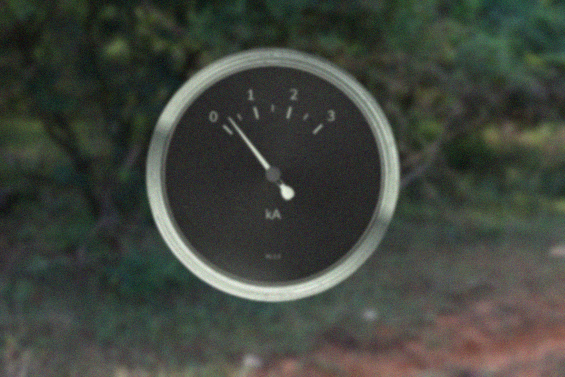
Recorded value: **0.25** kA
